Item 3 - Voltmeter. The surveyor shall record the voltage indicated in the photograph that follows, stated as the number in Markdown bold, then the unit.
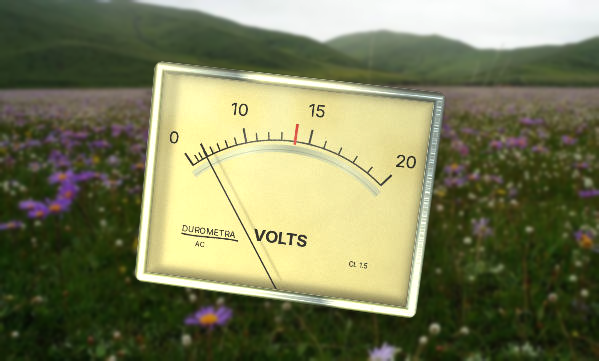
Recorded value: **5** V
